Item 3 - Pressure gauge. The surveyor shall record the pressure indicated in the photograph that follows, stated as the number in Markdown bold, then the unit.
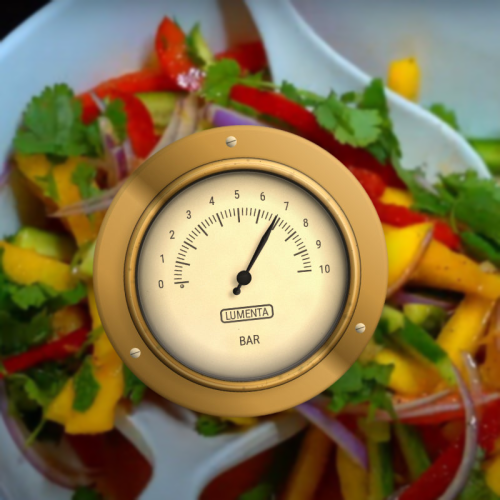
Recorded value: **6.8** bar
